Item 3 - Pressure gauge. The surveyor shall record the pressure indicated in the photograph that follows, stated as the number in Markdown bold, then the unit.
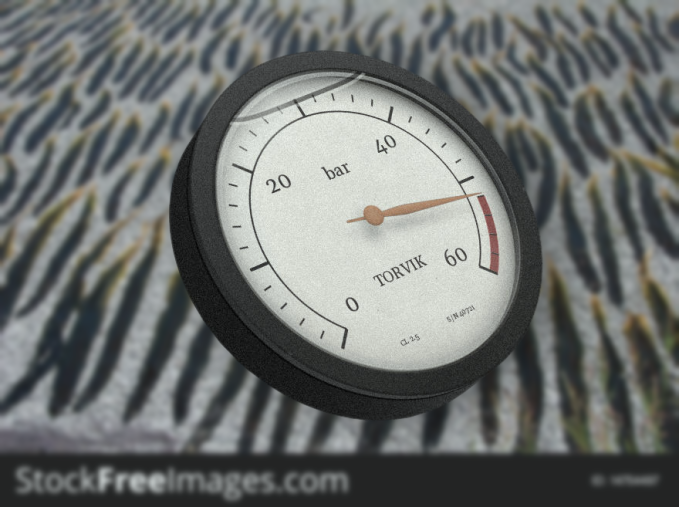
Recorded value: **52** bar
